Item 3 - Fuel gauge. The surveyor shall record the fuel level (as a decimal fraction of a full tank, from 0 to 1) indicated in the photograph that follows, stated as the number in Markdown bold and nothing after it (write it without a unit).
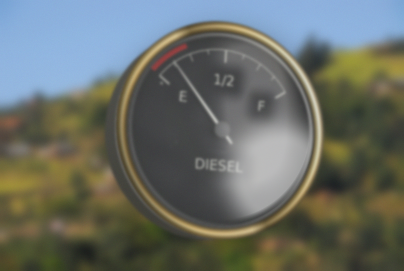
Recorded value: **0.125**
